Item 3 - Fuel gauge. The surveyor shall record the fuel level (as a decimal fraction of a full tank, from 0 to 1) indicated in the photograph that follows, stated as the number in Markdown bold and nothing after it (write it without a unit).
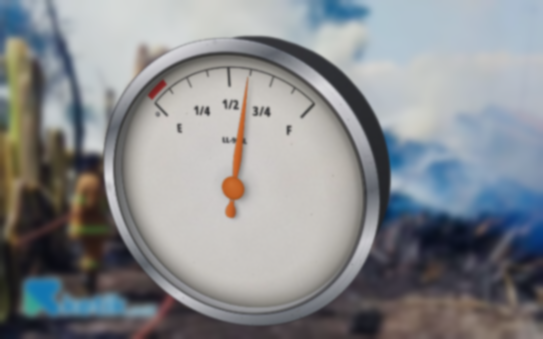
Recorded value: **0.625**
